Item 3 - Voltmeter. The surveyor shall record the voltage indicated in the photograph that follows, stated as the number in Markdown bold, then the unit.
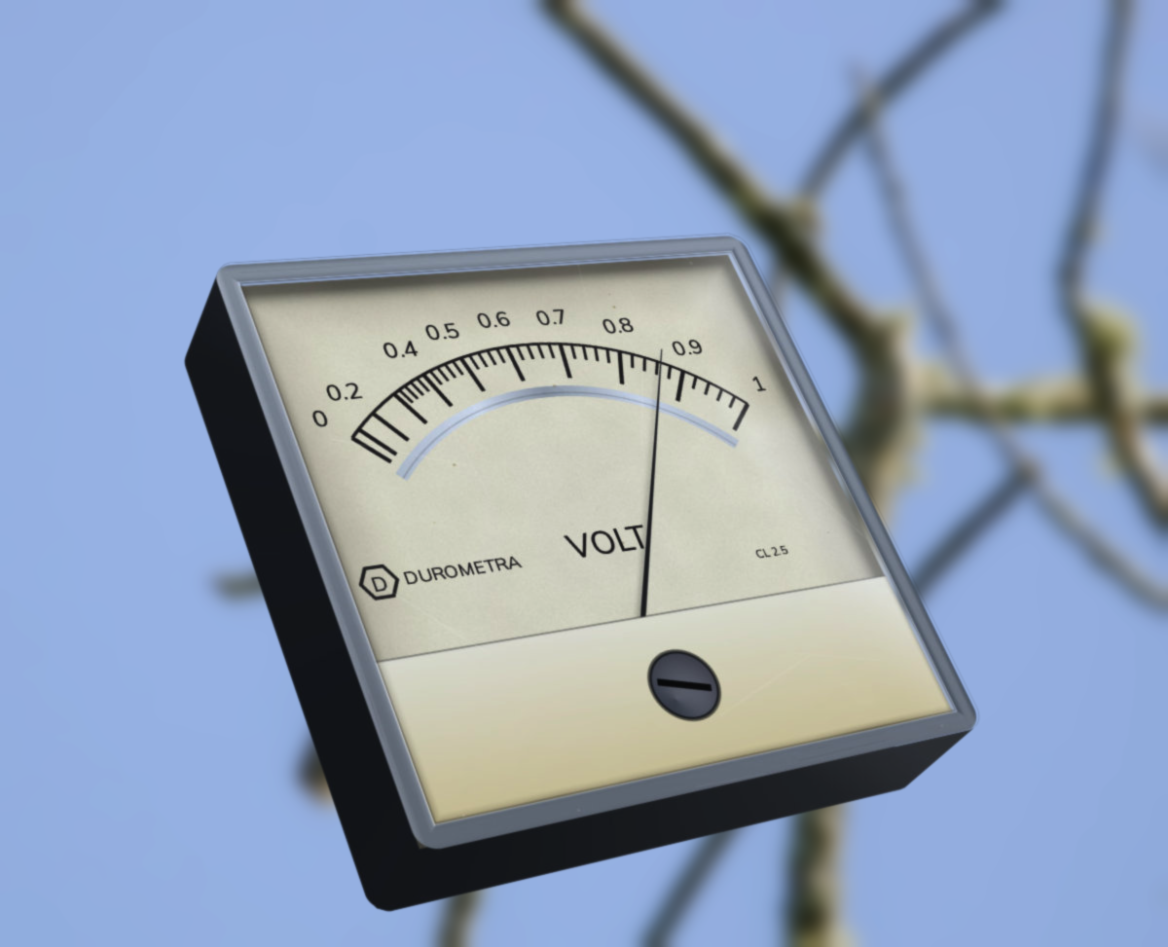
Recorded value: **0.86** V
